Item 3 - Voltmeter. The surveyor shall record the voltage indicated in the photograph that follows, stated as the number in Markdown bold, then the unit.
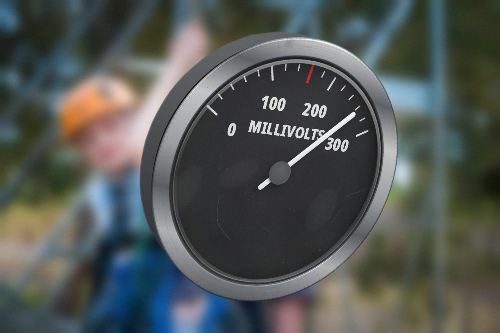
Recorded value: **260** mV
